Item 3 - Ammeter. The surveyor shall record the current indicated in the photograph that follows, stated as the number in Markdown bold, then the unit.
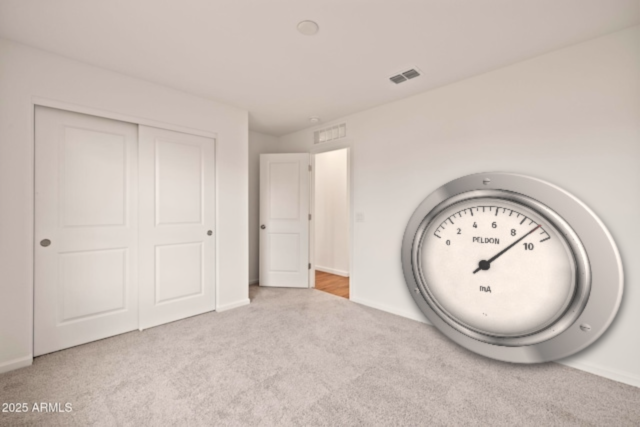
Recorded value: **9** mA
